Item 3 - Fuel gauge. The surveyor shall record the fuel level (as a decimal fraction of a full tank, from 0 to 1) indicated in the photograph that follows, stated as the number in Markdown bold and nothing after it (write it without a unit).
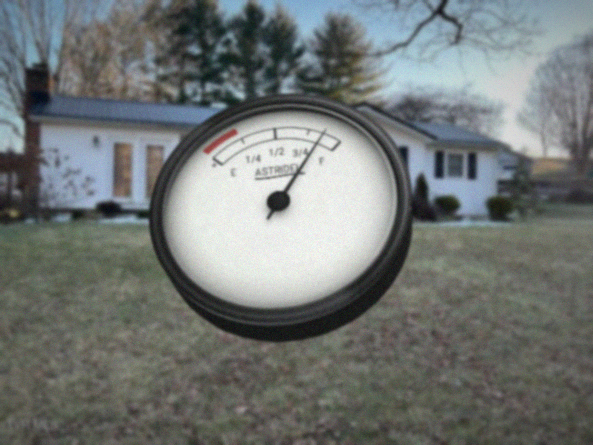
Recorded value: **0.875**
